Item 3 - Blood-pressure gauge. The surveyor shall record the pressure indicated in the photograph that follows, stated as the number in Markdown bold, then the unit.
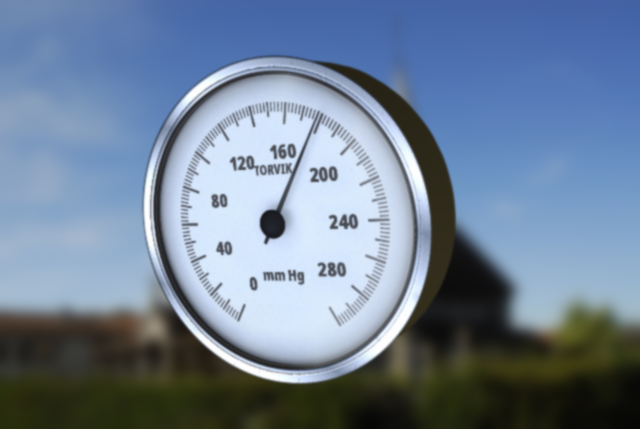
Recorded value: **180** mmHg
